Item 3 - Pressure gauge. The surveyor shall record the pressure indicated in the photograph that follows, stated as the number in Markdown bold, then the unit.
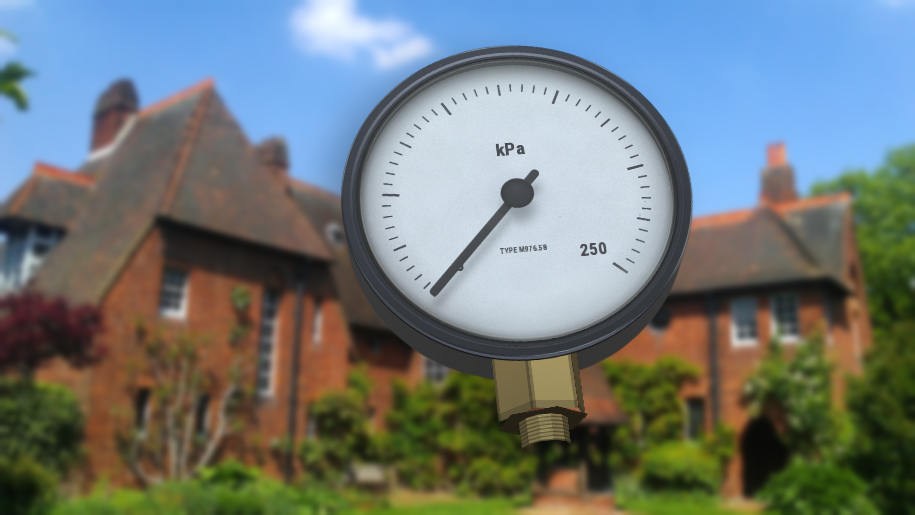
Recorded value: **0** kPa
